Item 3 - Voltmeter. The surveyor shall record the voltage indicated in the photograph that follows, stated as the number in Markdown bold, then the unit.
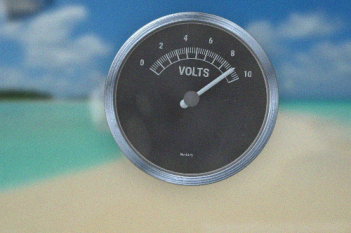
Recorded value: **9** V
